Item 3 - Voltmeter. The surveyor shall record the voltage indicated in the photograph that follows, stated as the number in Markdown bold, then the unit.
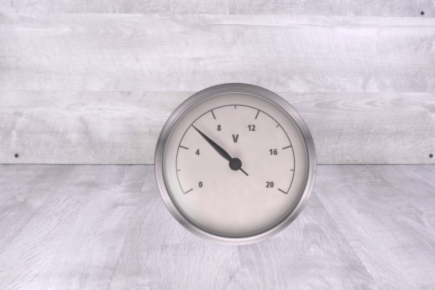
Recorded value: **6** V
